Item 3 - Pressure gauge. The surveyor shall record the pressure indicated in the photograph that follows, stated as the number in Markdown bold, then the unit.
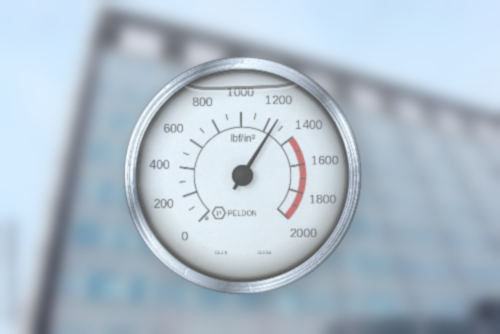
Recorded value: **1250** psi
